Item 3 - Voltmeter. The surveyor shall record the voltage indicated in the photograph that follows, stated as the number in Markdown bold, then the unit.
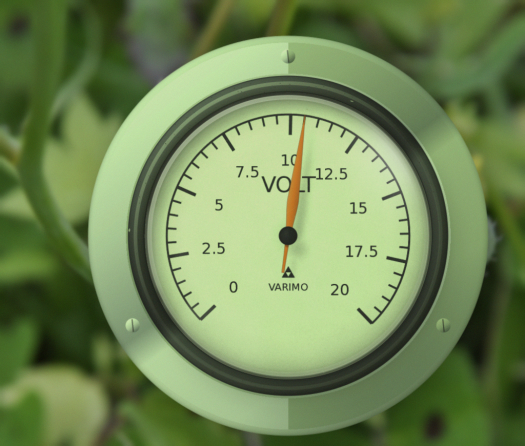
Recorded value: **10.5** V
